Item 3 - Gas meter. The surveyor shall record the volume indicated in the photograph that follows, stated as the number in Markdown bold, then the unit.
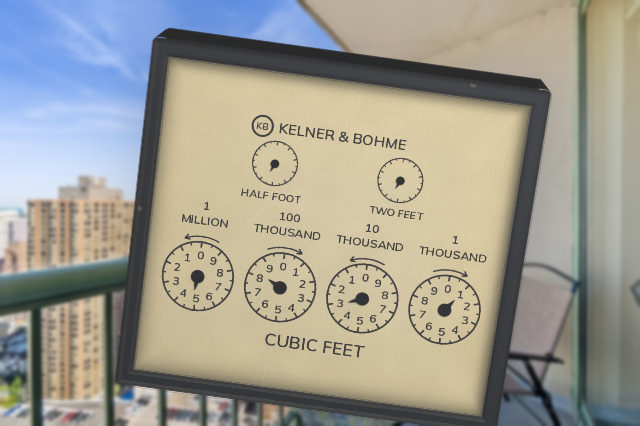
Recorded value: **483100** ft³
